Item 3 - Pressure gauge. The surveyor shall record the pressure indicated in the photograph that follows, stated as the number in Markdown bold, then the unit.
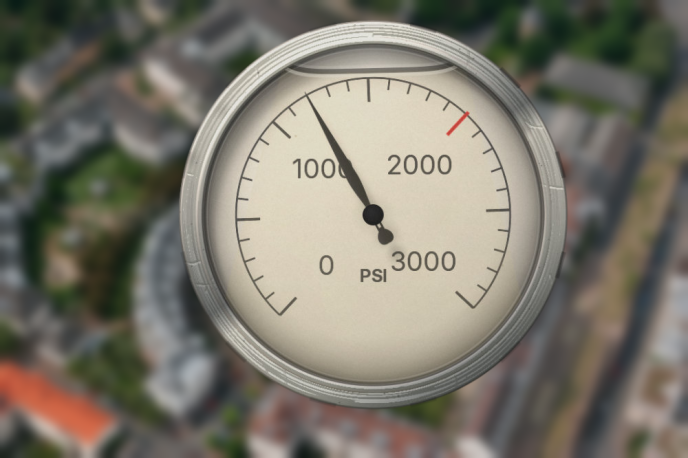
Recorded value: **1200** psi
